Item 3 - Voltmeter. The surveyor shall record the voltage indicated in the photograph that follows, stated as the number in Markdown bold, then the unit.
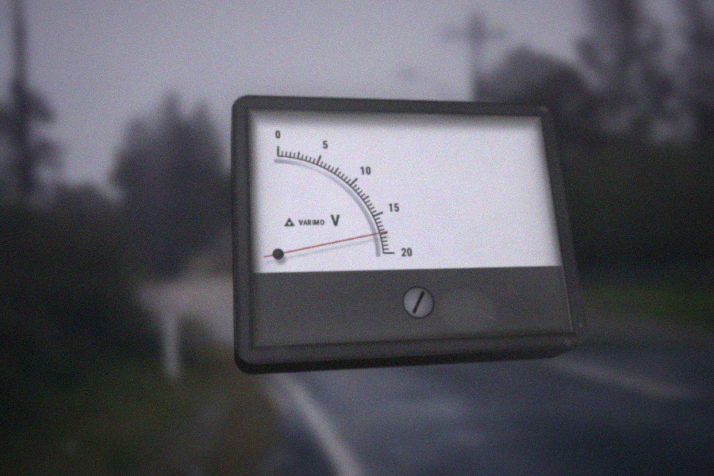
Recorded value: **17.5** V
